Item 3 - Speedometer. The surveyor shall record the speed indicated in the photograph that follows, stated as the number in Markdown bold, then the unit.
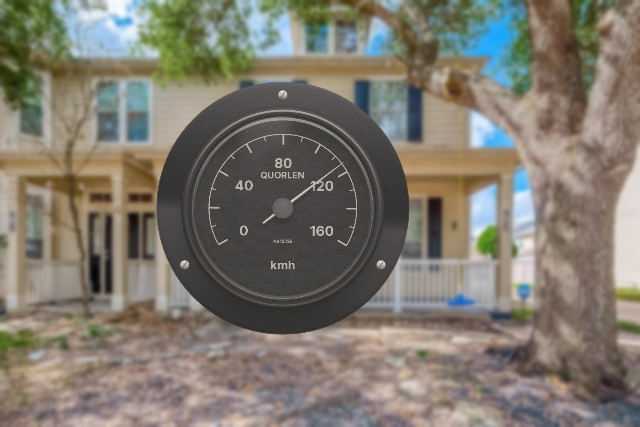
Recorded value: **115** km/h
